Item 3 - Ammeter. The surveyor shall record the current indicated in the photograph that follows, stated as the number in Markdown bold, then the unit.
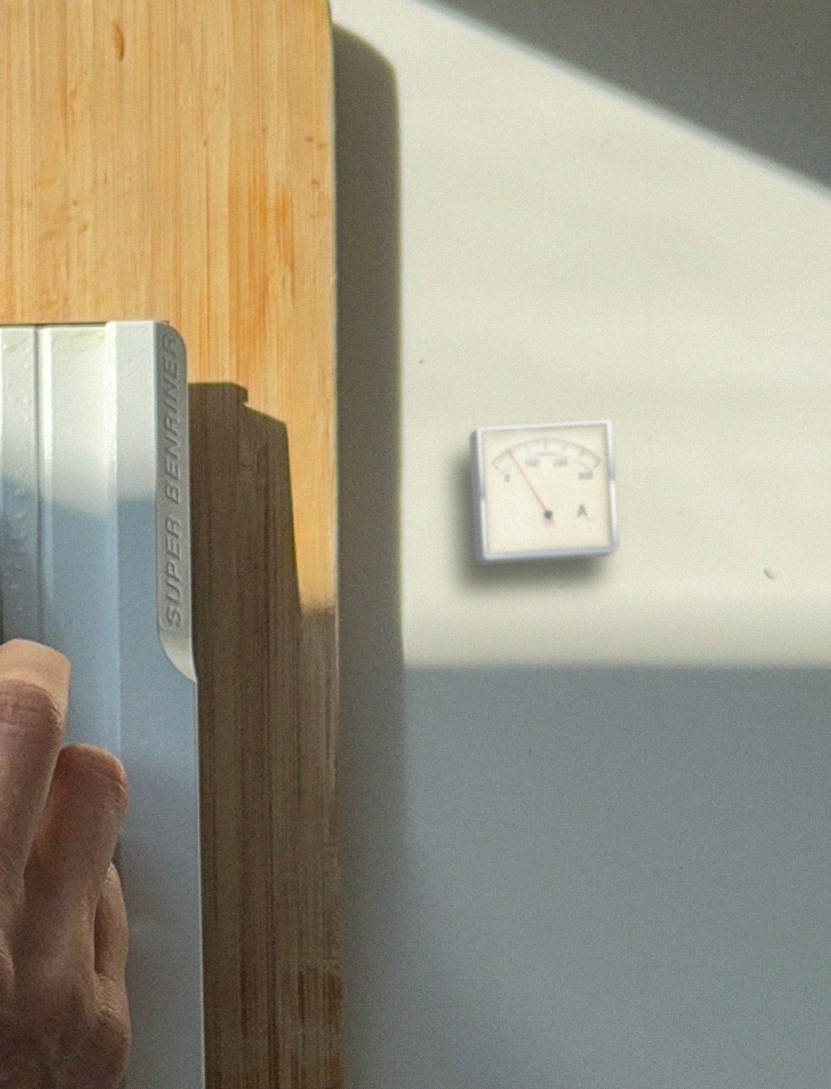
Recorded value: **50** A
